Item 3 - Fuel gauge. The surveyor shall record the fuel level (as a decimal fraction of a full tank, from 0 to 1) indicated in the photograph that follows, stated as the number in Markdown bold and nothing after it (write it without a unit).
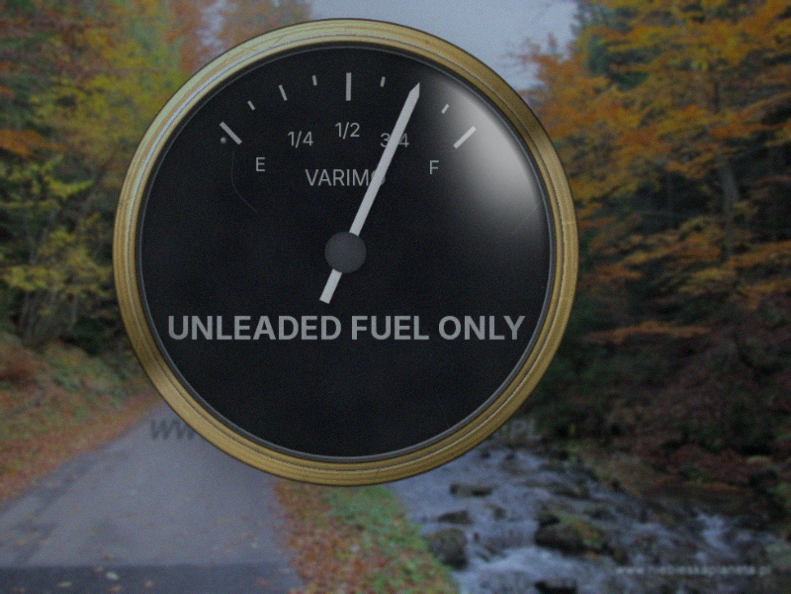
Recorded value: **0.75**
